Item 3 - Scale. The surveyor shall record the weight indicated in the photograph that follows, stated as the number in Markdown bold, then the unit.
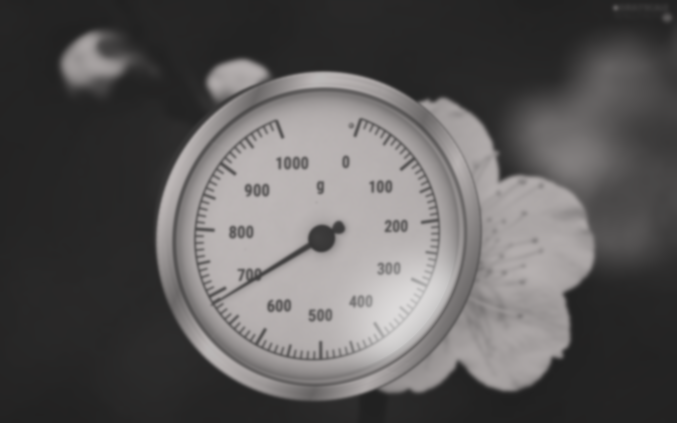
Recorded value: **690** g
